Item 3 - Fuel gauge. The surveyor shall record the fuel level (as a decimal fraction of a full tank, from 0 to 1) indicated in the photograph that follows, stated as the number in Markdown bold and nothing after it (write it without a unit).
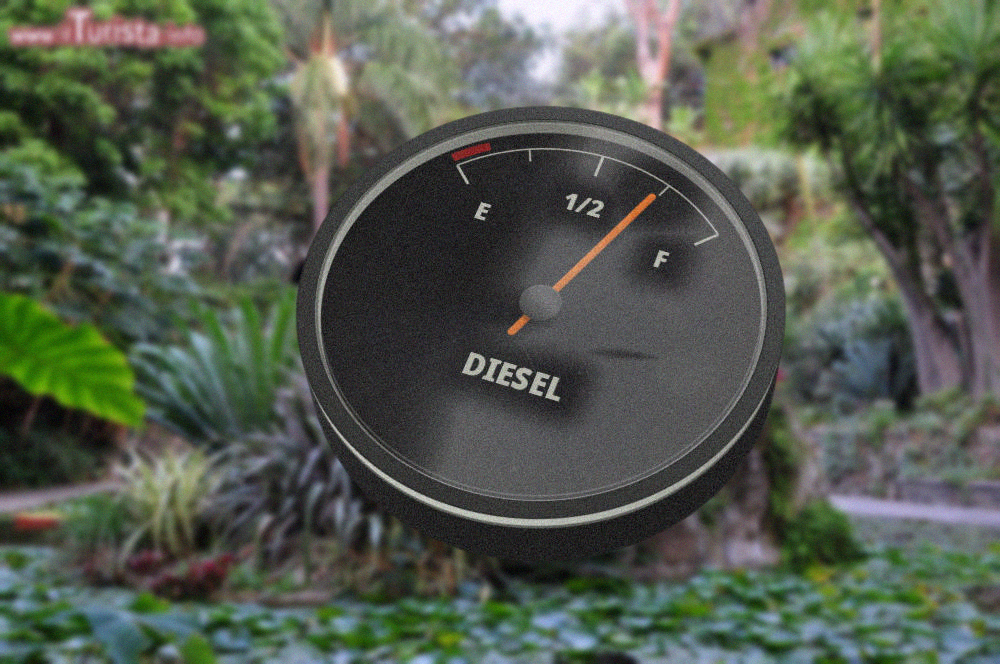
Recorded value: **0.75**
